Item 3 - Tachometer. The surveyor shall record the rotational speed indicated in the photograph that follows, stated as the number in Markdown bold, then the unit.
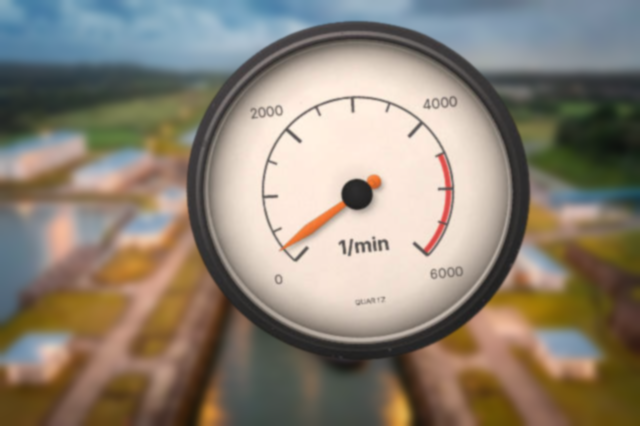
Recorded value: **250** rpm
